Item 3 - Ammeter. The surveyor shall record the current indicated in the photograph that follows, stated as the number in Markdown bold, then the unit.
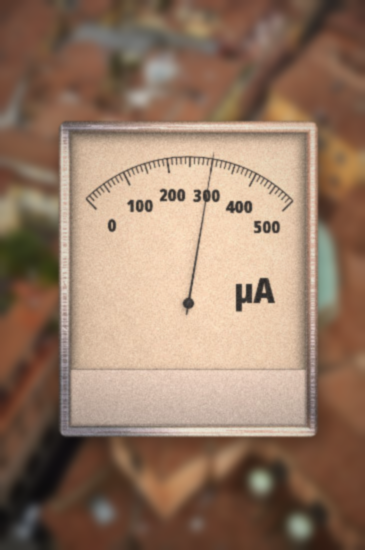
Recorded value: **300** µA
